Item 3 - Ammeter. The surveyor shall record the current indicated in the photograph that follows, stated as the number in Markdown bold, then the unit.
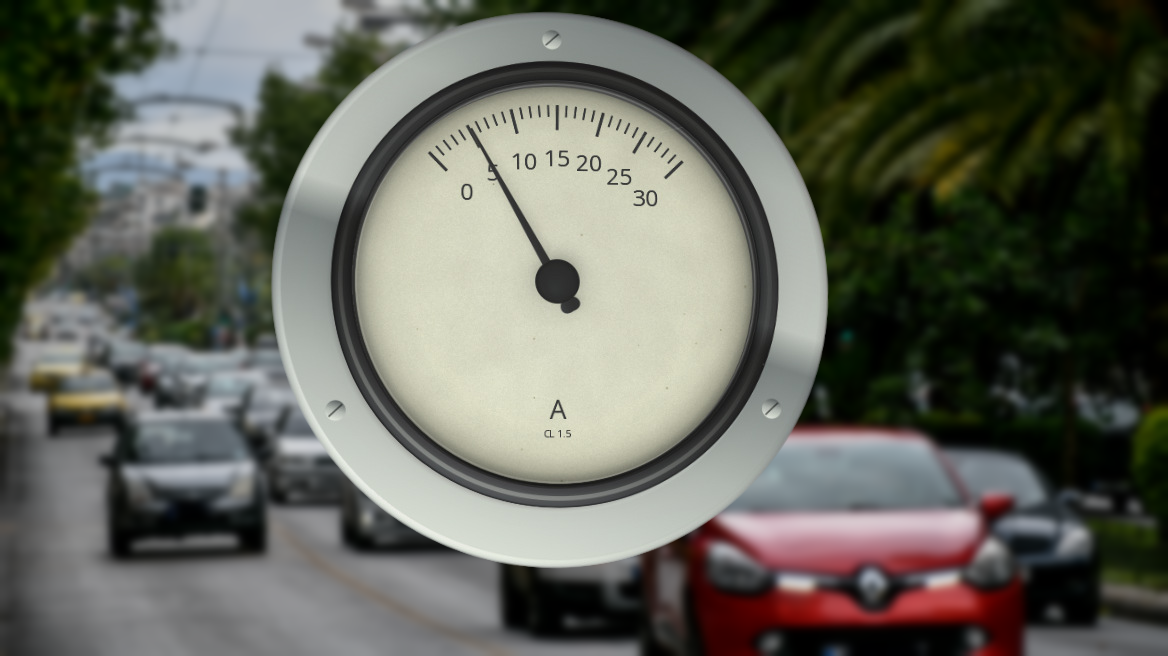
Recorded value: **5** A
